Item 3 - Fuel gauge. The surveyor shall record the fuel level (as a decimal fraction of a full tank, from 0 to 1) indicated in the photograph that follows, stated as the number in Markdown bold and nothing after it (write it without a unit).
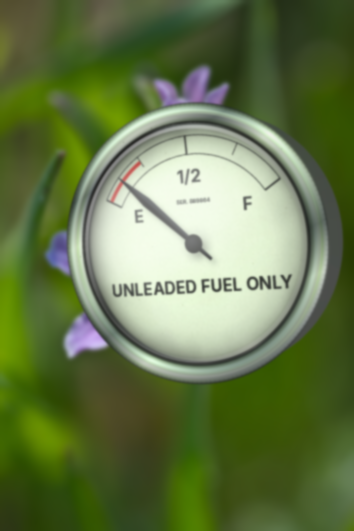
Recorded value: **0.125**
